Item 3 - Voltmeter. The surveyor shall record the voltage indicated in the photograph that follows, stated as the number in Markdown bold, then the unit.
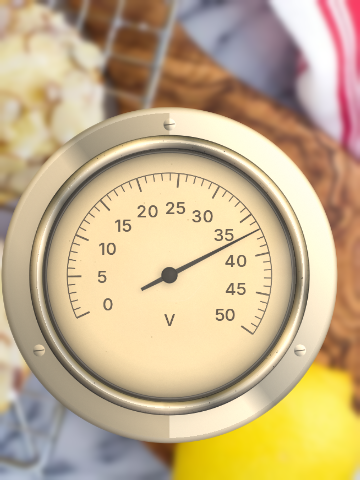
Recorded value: **37** V
